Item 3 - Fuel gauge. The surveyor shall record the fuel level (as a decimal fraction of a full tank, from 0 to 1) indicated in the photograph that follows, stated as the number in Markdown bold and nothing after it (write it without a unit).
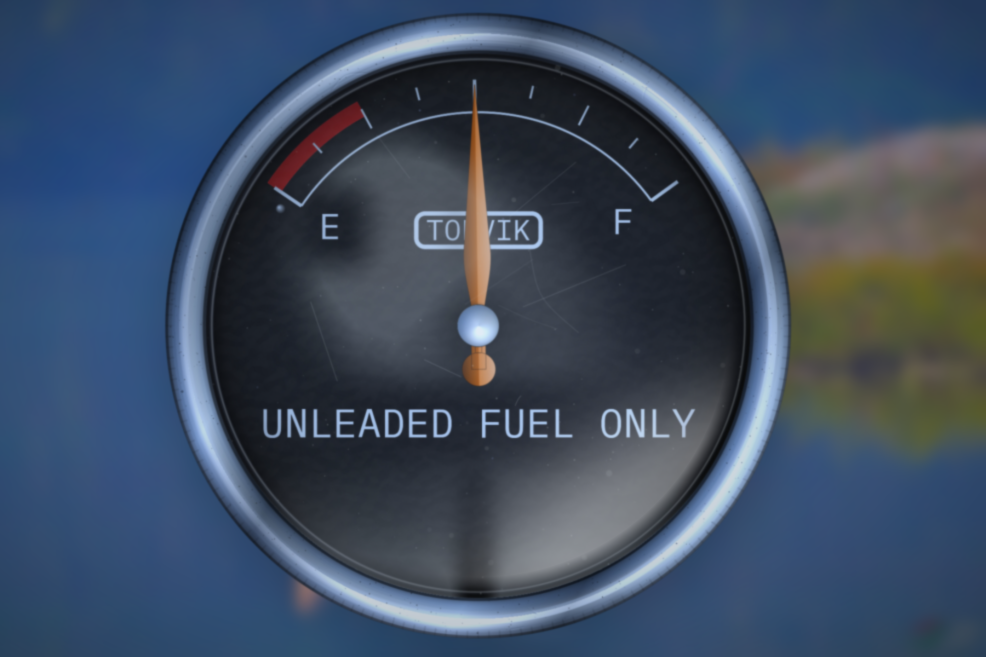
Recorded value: **0.5**
